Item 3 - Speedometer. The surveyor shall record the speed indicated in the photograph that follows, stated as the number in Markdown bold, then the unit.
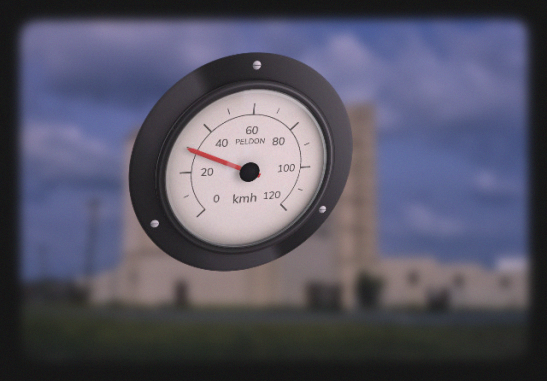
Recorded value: **30** km/h
